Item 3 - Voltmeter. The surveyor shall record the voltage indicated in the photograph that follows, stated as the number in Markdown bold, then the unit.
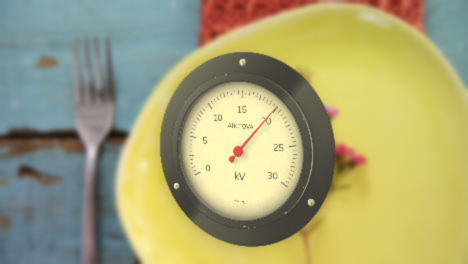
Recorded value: **20** kV
